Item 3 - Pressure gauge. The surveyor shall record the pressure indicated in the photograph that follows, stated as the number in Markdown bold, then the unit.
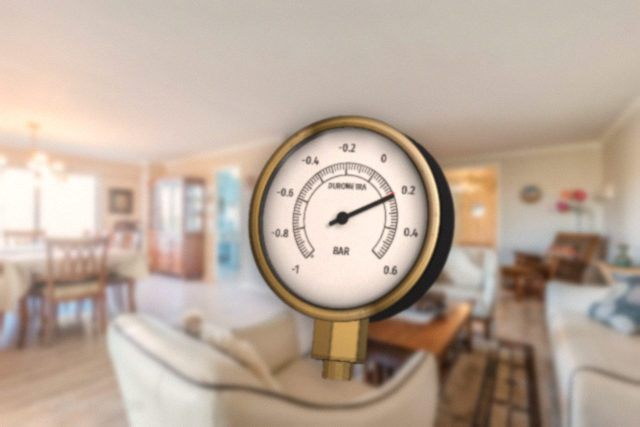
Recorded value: **0.2** bar
